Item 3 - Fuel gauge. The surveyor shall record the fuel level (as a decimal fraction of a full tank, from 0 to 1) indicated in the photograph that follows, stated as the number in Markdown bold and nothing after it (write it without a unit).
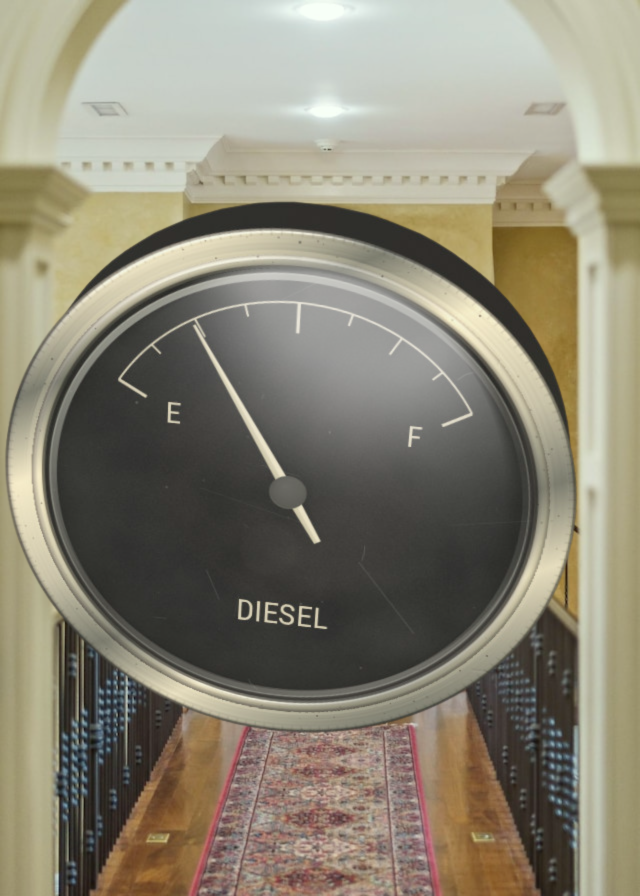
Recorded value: **0.25**
